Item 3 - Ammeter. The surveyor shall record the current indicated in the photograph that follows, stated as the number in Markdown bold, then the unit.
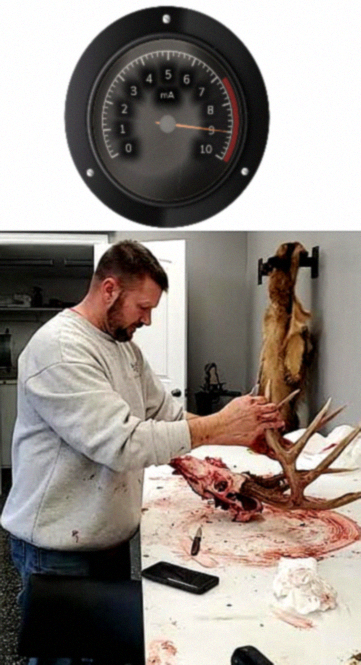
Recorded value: **9** mA
